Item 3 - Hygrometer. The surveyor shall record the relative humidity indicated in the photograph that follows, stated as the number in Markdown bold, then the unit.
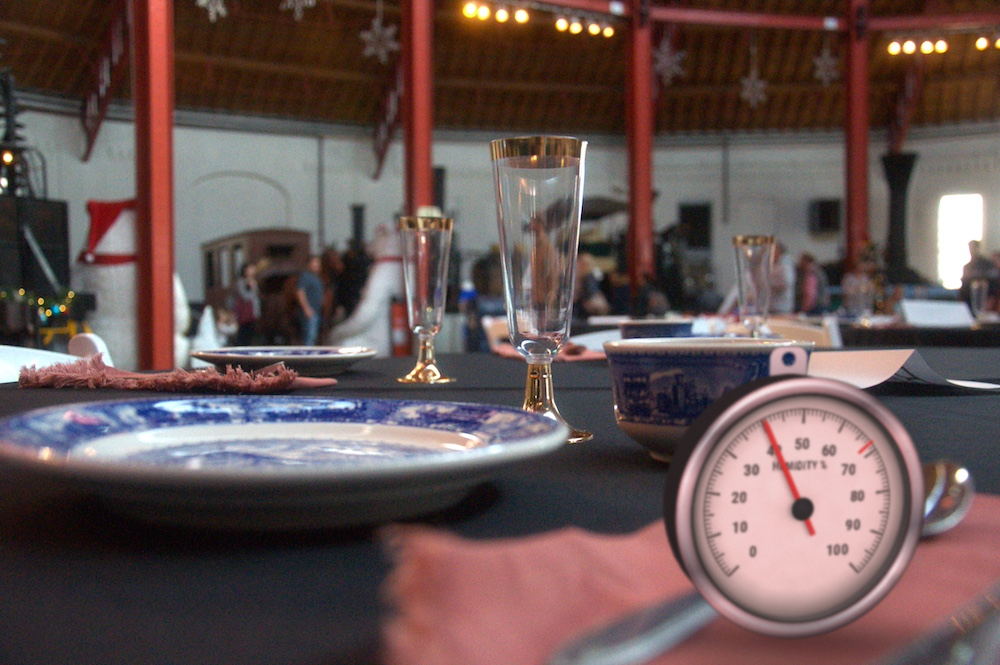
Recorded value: **40** %
